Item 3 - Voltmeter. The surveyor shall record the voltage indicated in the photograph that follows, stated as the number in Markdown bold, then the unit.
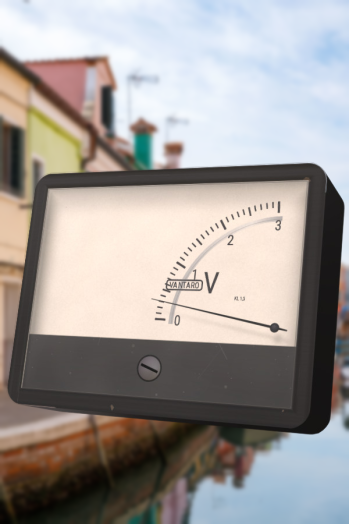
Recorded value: **0.3** V
